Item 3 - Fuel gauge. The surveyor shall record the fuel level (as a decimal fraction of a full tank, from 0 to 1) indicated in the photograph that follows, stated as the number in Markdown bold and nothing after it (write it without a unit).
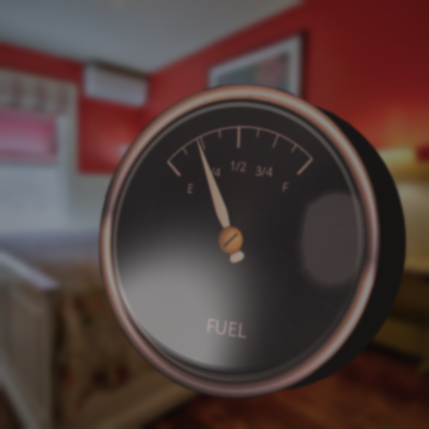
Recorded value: **0.25**
